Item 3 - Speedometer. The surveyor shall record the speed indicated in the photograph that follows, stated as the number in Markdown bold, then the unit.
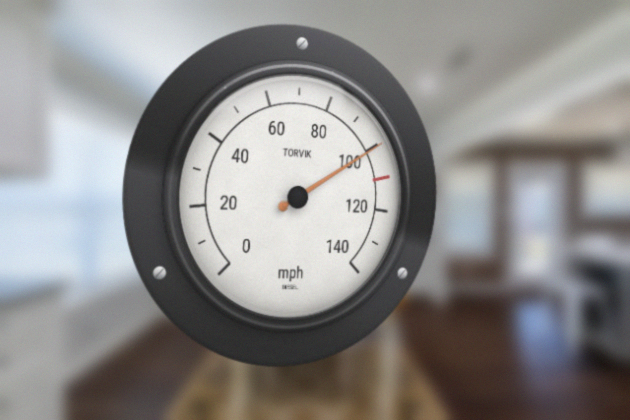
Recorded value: **100** mph
